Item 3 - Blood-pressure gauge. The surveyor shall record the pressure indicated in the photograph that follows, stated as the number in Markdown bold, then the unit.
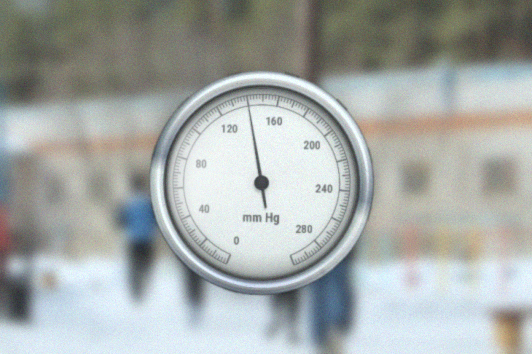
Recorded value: **140** mmHg
